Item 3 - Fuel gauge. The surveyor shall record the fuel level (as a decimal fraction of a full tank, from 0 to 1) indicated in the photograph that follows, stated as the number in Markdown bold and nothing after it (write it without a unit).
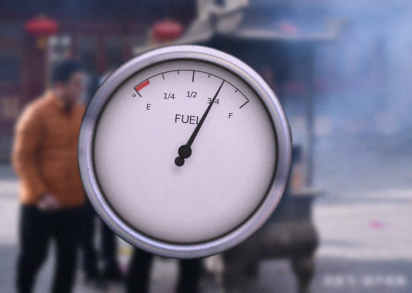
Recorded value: **0.75**
